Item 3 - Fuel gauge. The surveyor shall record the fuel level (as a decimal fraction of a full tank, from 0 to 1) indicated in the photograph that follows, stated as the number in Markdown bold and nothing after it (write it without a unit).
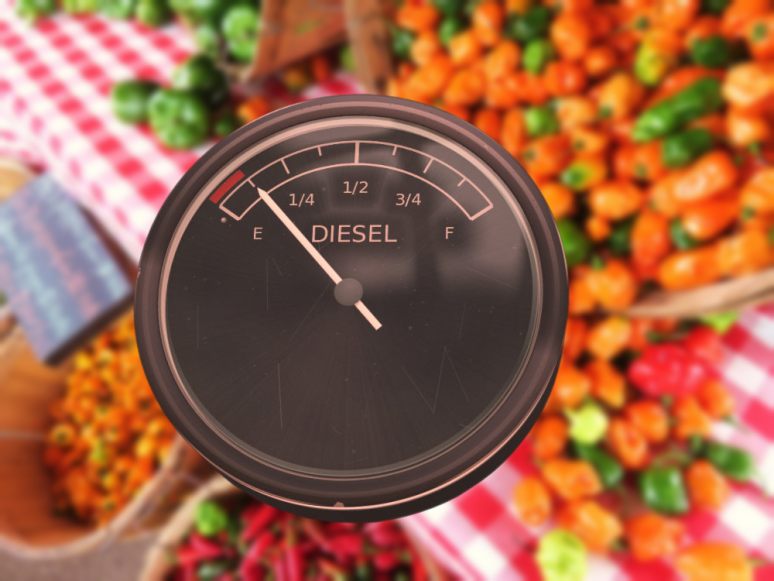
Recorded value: **0.125**
